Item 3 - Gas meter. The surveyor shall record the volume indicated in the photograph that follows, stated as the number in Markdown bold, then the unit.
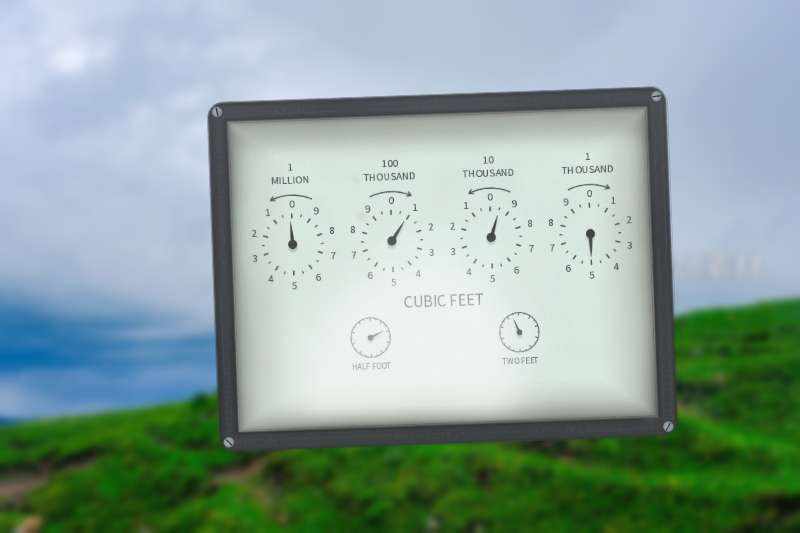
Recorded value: **9500** ft³
